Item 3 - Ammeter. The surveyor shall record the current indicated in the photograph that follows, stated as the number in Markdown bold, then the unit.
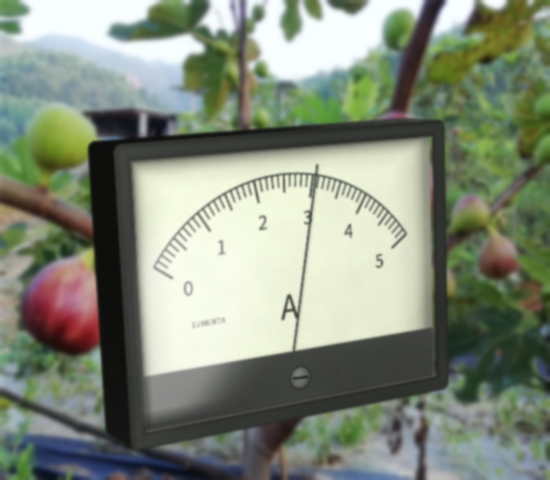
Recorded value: **3** A
